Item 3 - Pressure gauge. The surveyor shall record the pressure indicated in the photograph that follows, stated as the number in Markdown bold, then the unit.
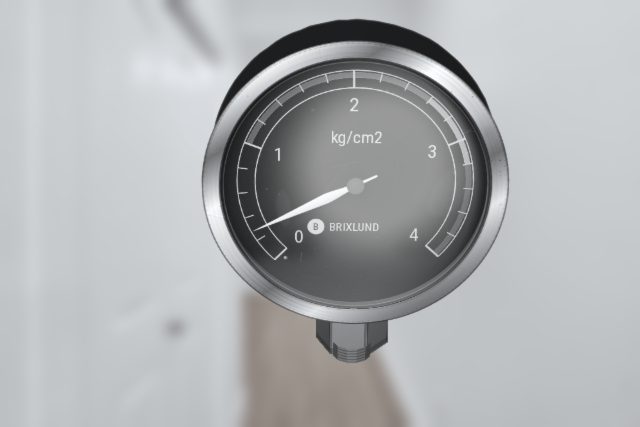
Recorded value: **0.3** kg/cm²
